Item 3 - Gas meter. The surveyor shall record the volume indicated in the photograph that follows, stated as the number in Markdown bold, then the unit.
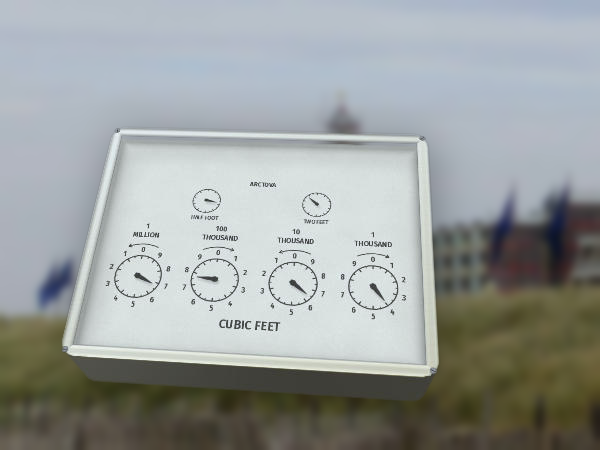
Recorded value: **676400** ft³
